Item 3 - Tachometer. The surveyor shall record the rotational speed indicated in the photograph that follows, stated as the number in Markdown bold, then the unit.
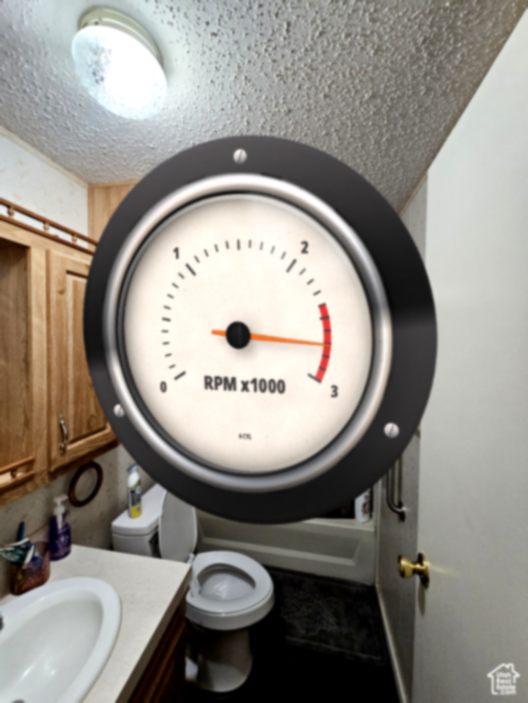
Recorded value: **2700** rpm
